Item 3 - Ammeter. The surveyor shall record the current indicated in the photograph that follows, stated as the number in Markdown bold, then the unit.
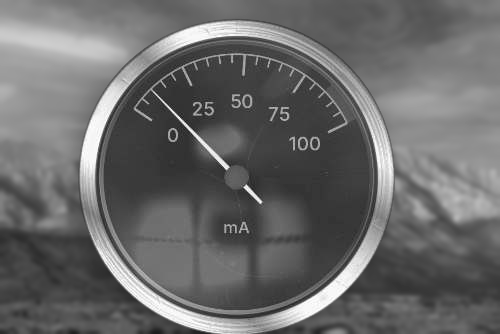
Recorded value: **10** mA
